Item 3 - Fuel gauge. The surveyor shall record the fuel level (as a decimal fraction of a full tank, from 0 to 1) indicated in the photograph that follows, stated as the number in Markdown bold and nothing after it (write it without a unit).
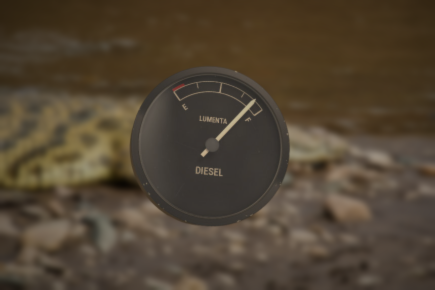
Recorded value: **0.875**
